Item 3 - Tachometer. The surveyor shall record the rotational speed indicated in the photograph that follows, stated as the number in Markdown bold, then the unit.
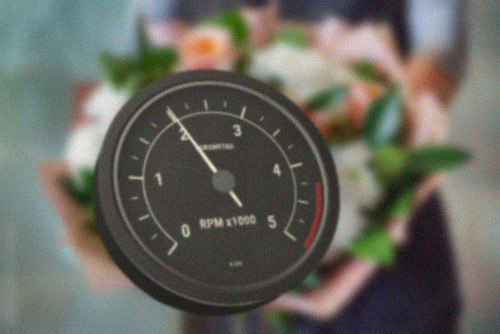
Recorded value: **2000** rpm
